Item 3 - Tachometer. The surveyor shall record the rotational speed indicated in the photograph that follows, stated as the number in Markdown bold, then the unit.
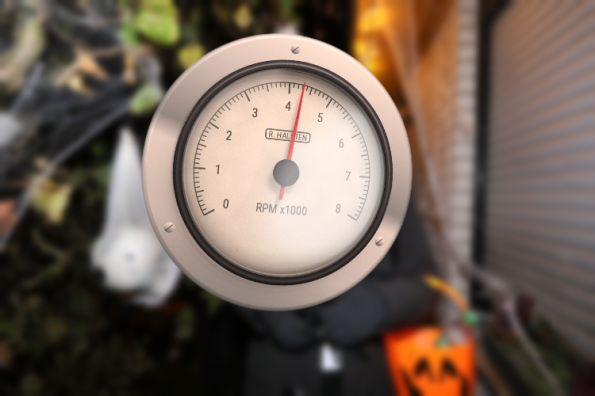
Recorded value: **4300** rpm
